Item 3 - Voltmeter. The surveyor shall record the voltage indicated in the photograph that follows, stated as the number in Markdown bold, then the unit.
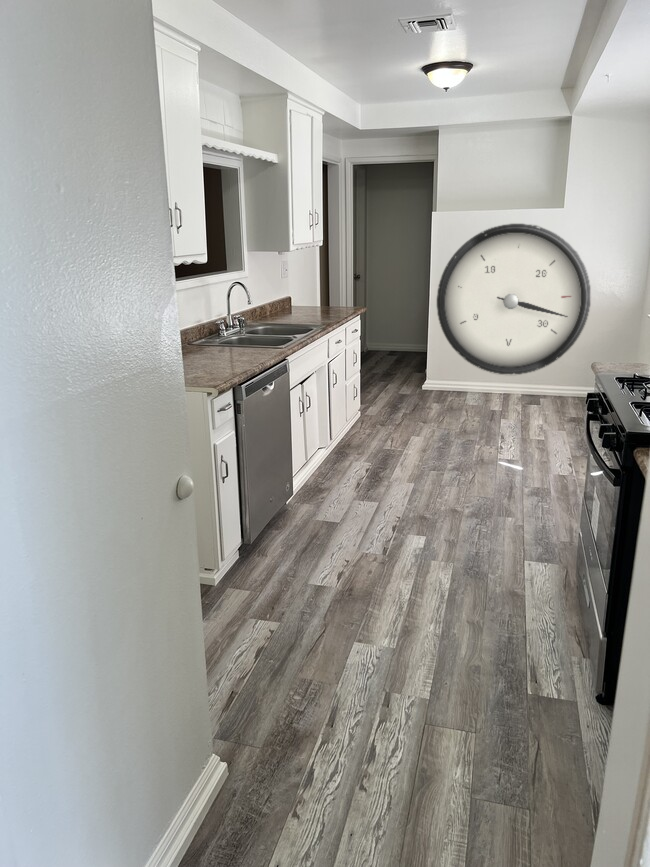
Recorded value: **27.5** V
